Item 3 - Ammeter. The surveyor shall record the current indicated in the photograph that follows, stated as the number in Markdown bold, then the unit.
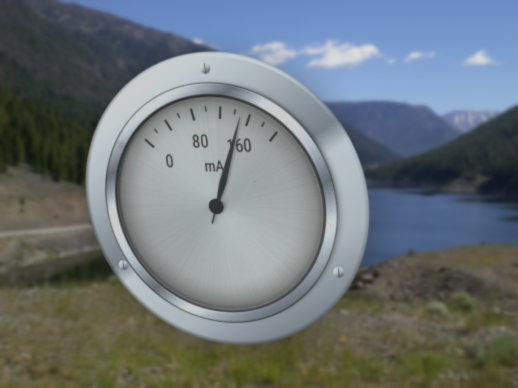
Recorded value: **150** mA
